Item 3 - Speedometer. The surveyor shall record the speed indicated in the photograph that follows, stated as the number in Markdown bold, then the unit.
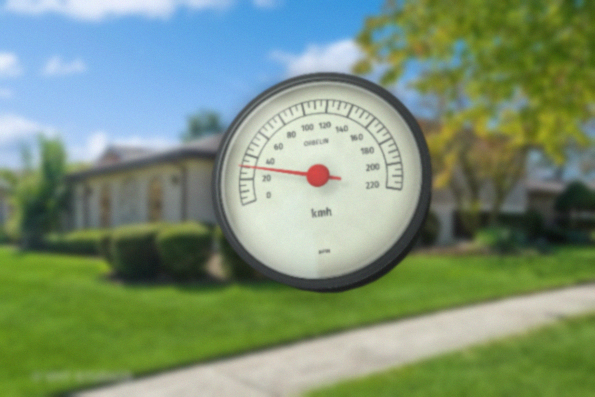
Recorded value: **30** km/h
